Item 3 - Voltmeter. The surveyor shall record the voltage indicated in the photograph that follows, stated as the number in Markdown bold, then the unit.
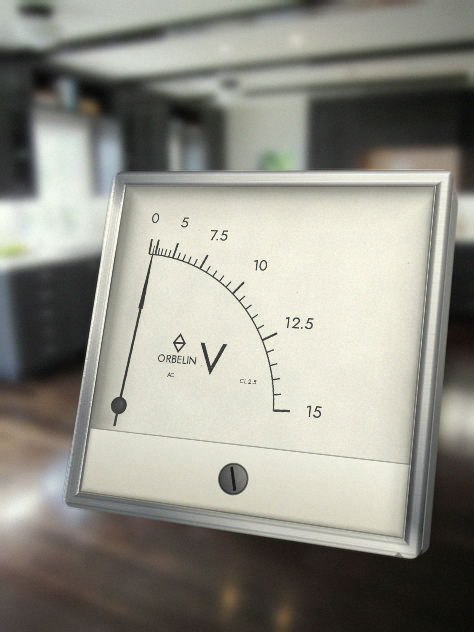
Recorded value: **2.5** V
